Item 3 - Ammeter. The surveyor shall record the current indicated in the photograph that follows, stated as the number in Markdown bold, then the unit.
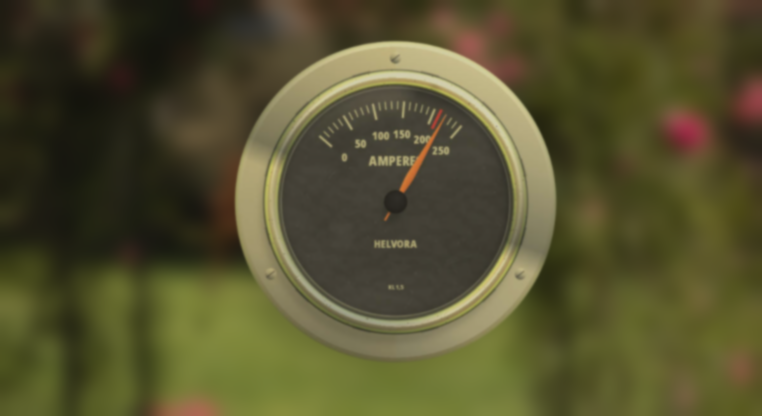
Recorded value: **220** A
